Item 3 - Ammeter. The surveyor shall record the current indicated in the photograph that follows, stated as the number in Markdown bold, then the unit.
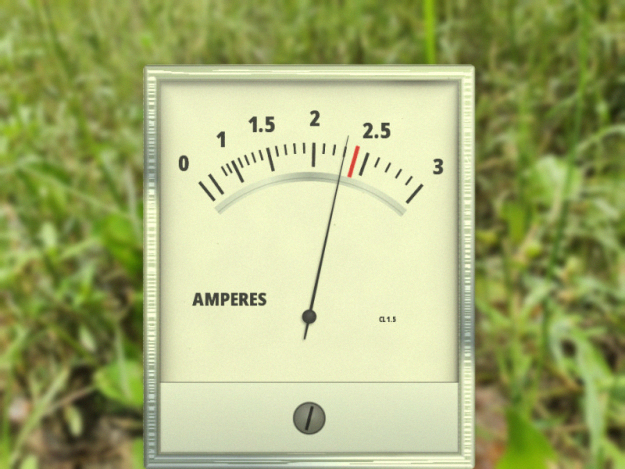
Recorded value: **2.3** A
